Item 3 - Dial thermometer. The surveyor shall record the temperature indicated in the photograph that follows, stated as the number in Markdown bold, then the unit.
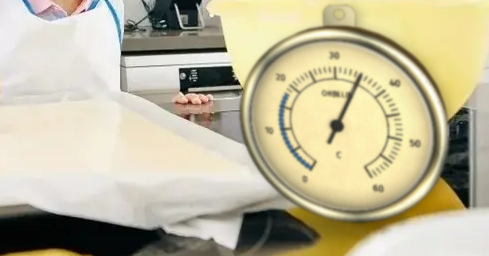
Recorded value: **35** °C
